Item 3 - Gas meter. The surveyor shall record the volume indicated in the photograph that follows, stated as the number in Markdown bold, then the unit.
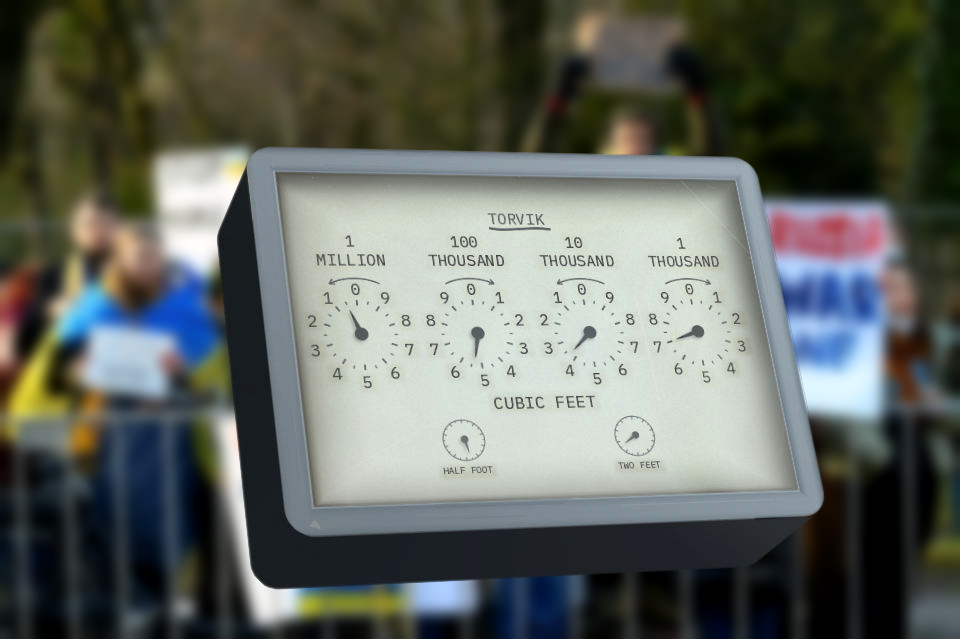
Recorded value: **53700** ft³
